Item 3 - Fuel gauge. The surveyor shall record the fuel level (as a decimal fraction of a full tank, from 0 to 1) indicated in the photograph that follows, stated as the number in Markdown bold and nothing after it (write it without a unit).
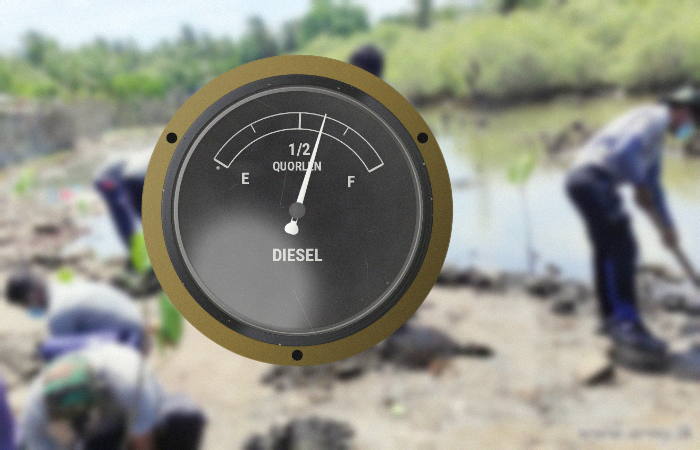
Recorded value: **0.625**
